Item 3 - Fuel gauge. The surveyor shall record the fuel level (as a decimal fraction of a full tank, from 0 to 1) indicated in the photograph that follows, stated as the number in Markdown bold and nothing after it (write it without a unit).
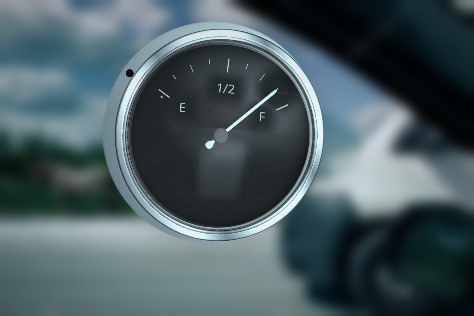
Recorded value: **0.875**
